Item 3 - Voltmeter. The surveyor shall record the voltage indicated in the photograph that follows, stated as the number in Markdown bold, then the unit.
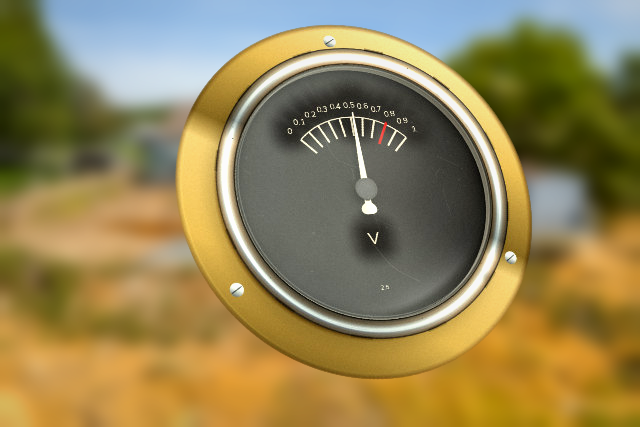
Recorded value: **0.5** V
